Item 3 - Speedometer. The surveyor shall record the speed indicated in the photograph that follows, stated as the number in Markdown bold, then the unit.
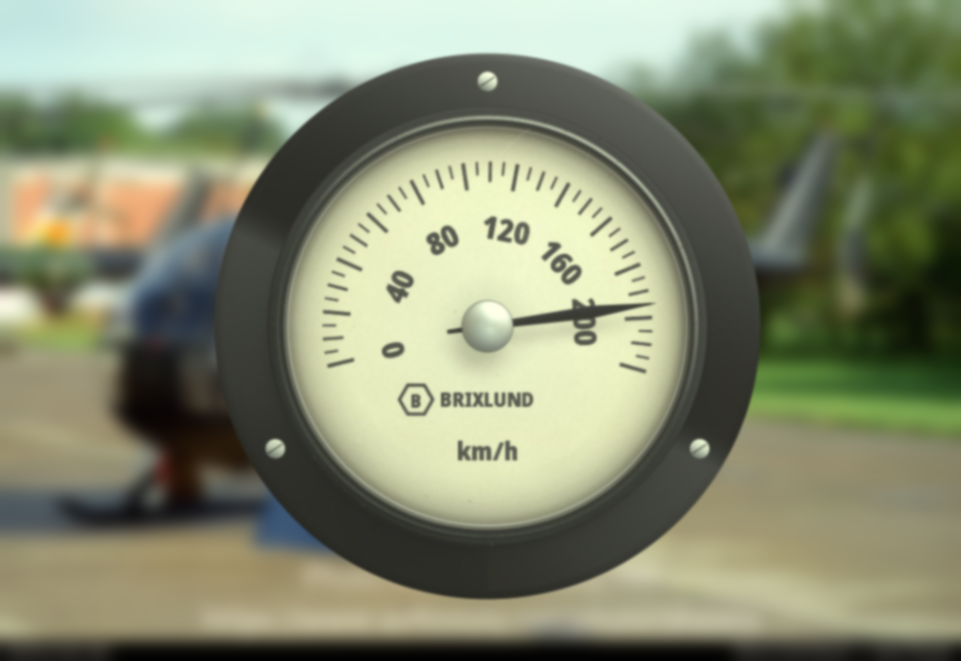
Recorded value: **195** km/h
